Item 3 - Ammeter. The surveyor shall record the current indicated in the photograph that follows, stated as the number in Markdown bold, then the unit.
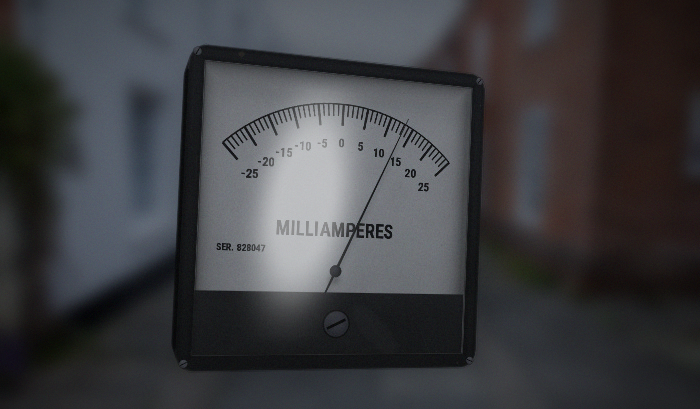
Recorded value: **13** mA
